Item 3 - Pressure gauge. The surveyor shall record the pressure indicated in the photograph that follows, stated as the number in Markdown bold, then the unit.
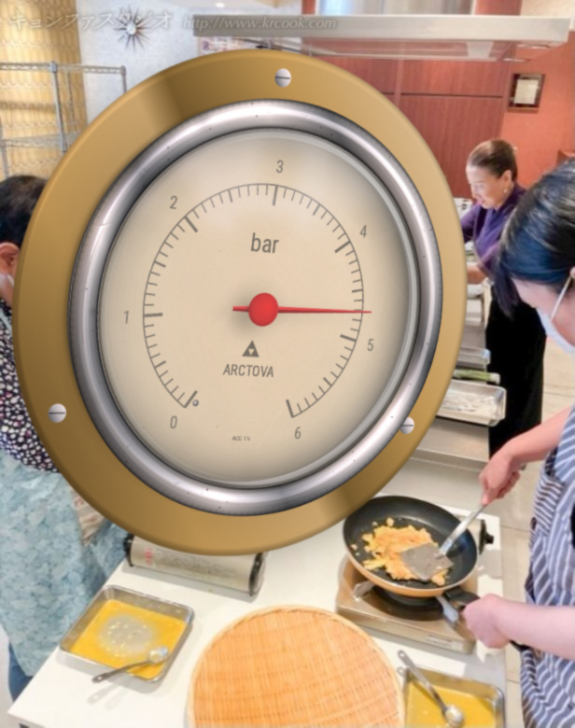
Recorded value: **4.7** bar
